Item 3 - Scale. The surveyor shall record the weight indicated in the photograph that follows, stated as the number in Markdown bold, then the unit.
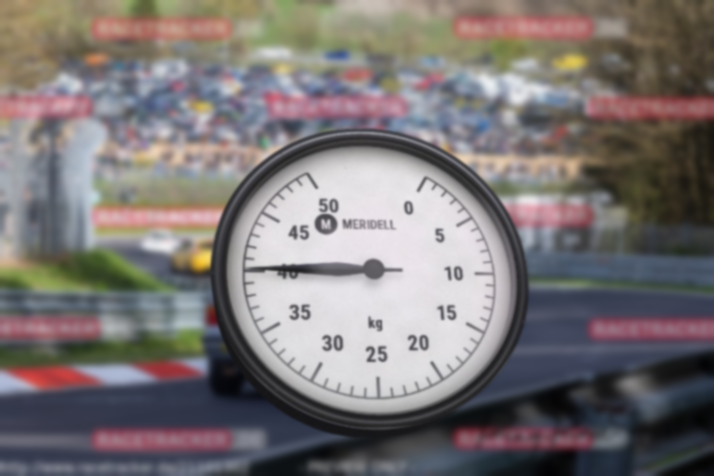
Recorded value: **40** kg
